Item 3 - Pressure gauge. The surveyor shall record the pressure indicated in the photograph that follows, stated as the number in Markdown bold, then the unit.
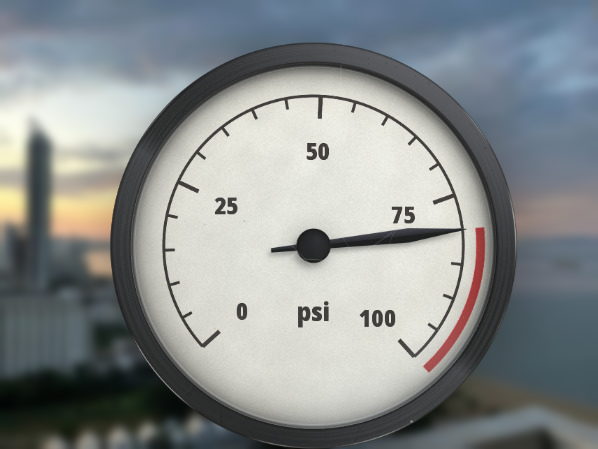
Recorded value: **80** psi
